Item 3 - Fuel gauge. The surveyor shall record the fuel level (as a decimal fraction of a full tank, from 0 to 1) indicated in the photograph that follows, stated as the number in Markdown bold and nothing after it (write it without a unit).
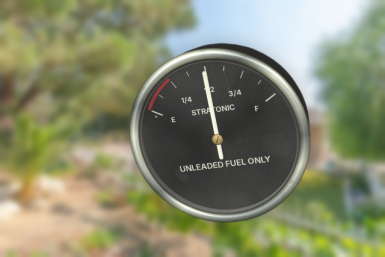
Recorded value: **0.5**
